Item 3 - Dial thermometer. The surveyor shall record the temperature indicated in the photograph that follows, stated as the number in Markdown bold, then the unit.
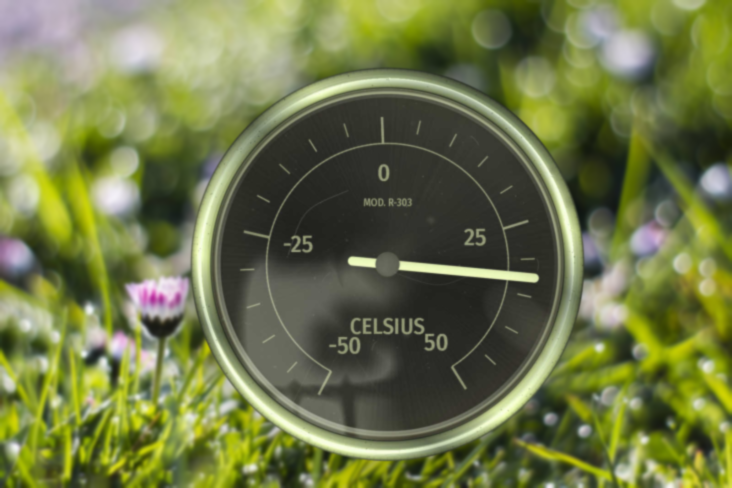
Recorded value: **32.5** °C
